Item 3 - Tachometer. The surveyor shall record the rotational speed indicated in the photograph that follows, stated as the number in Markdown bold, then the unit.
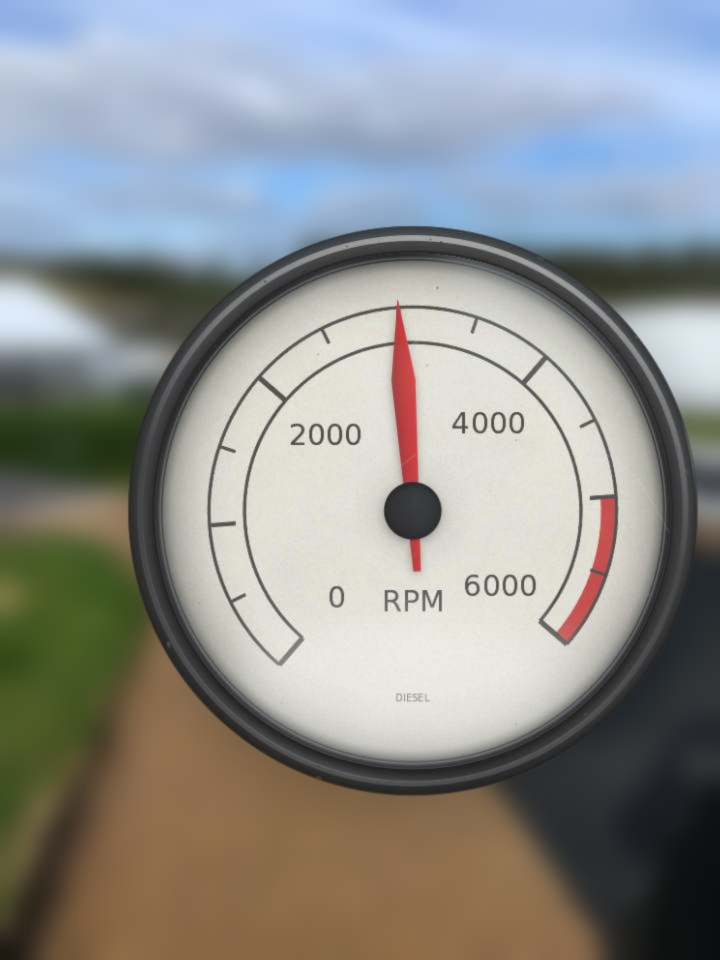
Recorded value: **3000** rpm
